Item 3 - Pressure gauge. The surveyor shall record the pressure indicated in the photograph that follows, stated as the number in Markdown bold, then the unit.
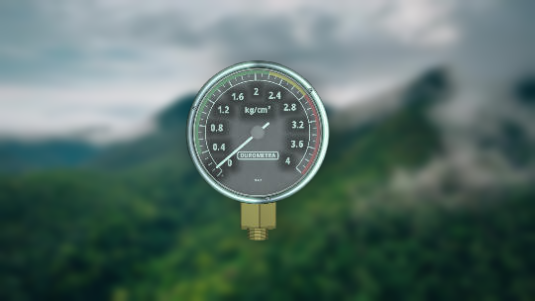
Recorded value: **0.1** kg/cm²
